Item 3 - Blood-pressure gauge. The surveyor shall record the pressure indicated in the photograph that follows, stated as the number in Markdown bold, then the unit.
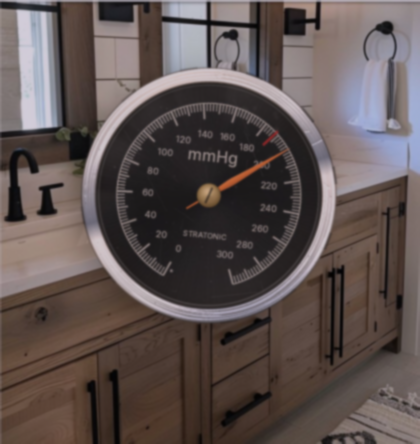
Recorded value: **200** mmHg
